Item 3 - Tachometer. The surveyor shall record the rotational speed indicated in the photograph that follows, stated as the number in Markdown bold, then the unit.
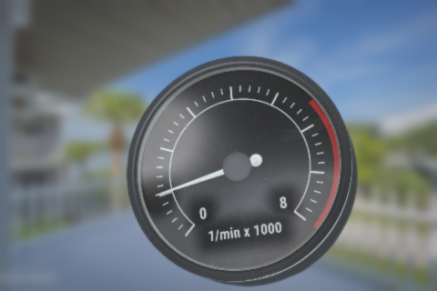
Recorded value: **1000** rpm
